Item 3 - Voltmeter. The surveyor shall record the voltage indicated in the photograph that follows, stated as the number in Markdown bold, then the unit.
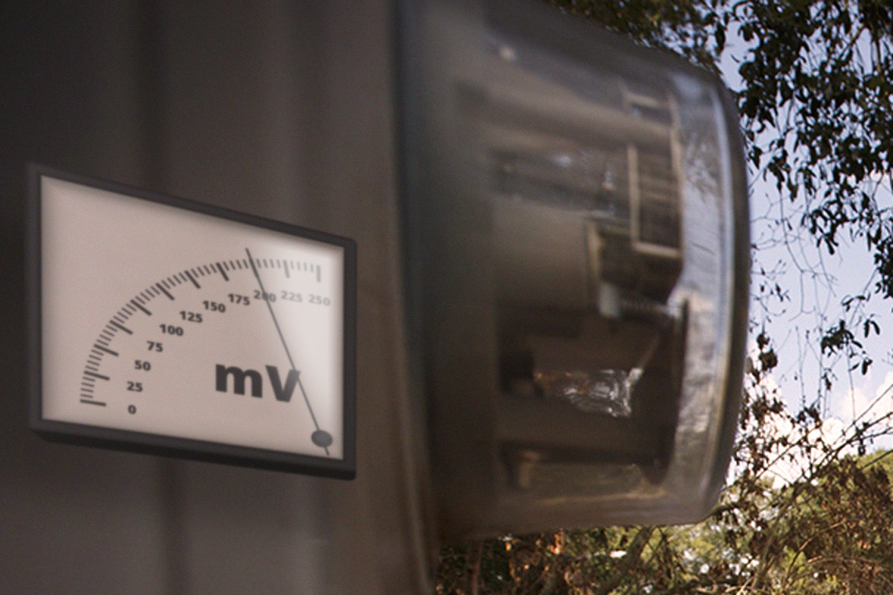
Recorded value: **200** mV
